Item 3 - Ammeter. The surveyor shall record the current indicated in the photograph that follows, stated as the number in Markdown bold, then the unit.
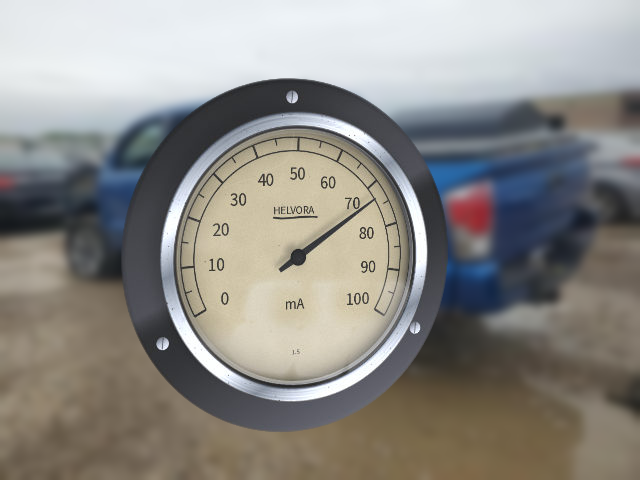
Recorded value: **72.5** mA
